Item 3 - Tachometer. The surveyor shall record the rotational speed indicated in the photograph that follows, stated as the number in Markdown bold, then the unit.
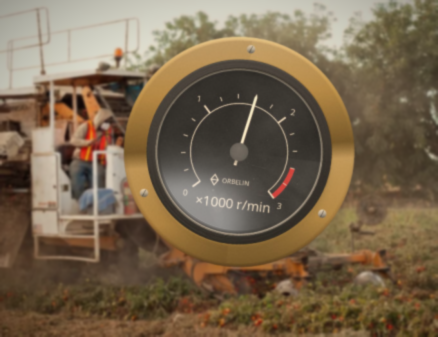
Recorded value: **1600** rpm
